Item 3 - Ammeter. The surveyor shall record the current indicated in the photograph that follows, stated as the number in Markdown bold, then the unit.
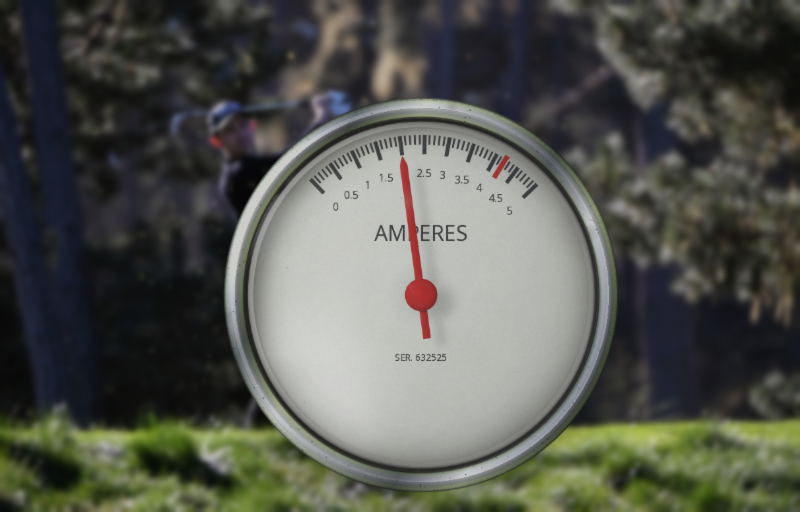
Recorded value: **2** A
